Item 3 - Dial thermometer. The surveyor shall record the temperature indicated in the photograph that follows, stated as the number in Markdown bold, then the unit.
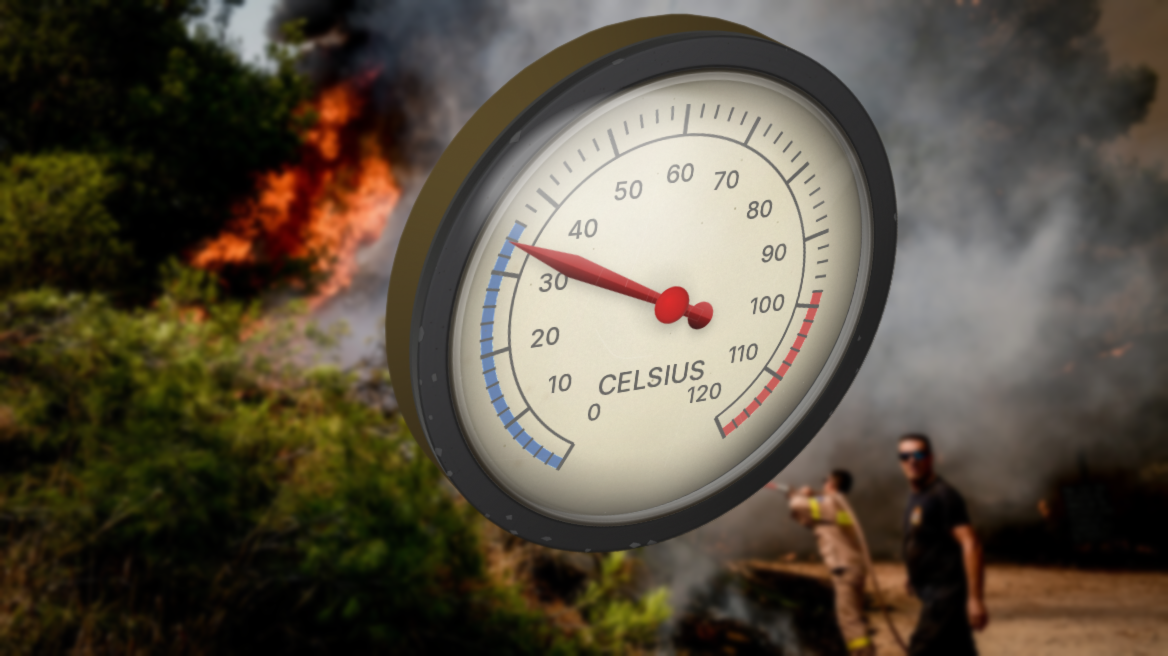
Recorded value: **34** °C
